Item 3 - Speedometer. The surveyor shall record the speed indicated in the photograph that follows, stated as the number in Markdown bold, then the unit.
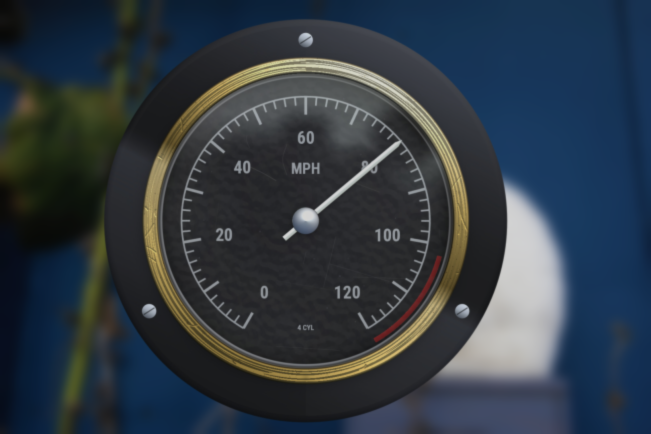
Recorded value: **80** mph
